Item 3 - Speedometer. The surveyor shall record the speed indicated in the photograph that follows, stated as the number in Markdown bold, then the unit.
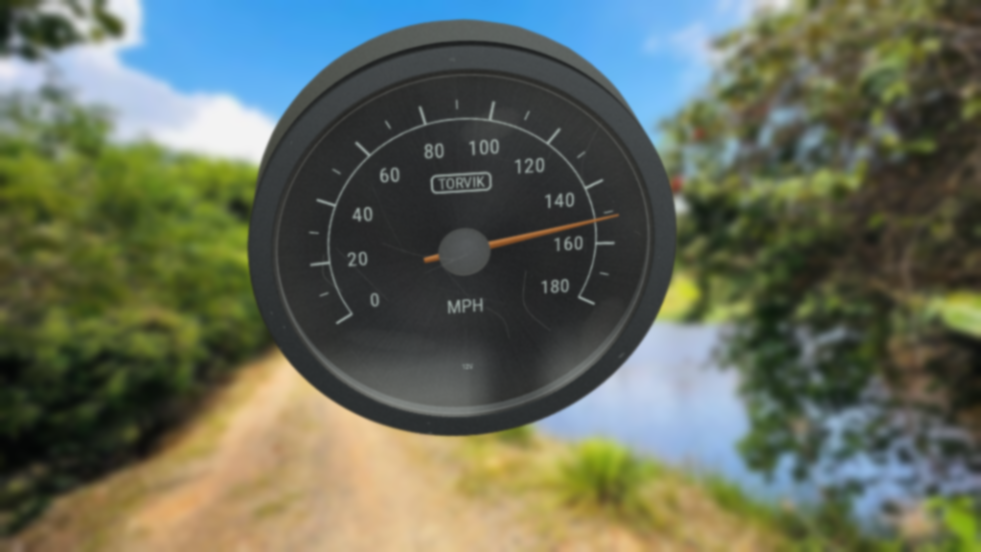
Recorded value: **150** mph
